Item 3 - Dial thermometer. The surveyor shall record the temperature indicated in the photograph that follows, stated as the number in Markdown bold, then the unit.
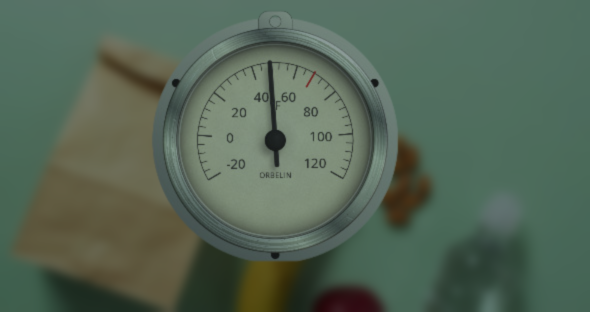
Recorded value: **48** °F
